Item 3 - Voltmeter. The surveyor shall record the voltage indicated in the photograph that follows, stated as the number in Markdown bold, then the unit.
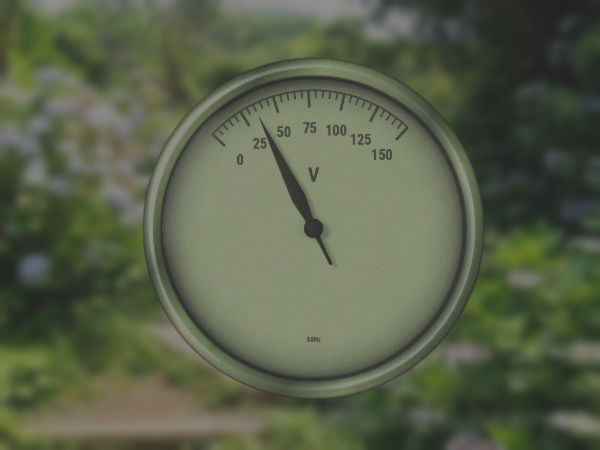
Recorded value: **35** V
